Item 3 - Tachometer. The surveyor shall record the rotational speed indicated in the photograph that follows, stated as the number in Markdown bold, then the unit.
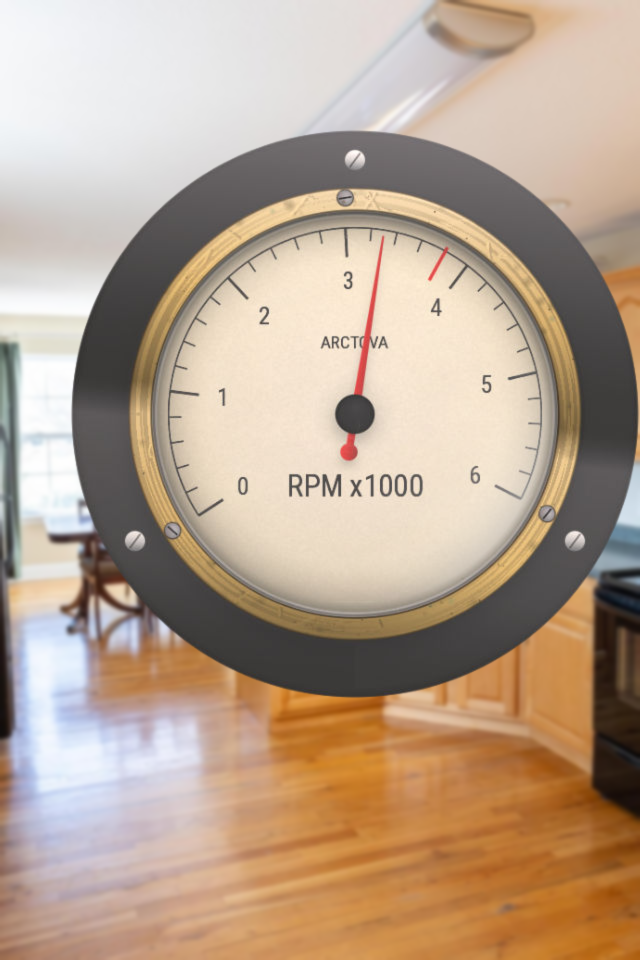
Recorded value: **3300** rpm
